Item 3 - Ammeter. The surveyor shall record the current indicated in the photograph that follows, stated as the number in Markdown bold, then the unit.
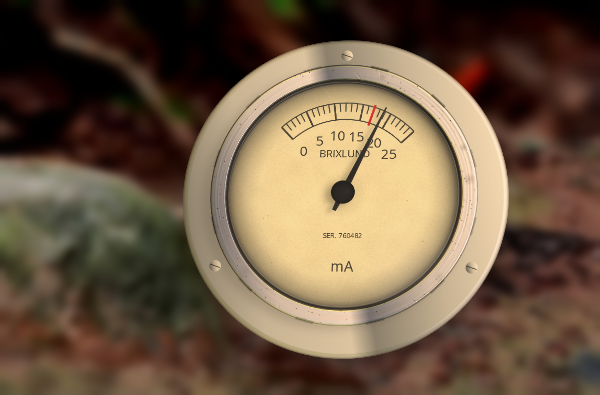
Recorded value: **19** mA
